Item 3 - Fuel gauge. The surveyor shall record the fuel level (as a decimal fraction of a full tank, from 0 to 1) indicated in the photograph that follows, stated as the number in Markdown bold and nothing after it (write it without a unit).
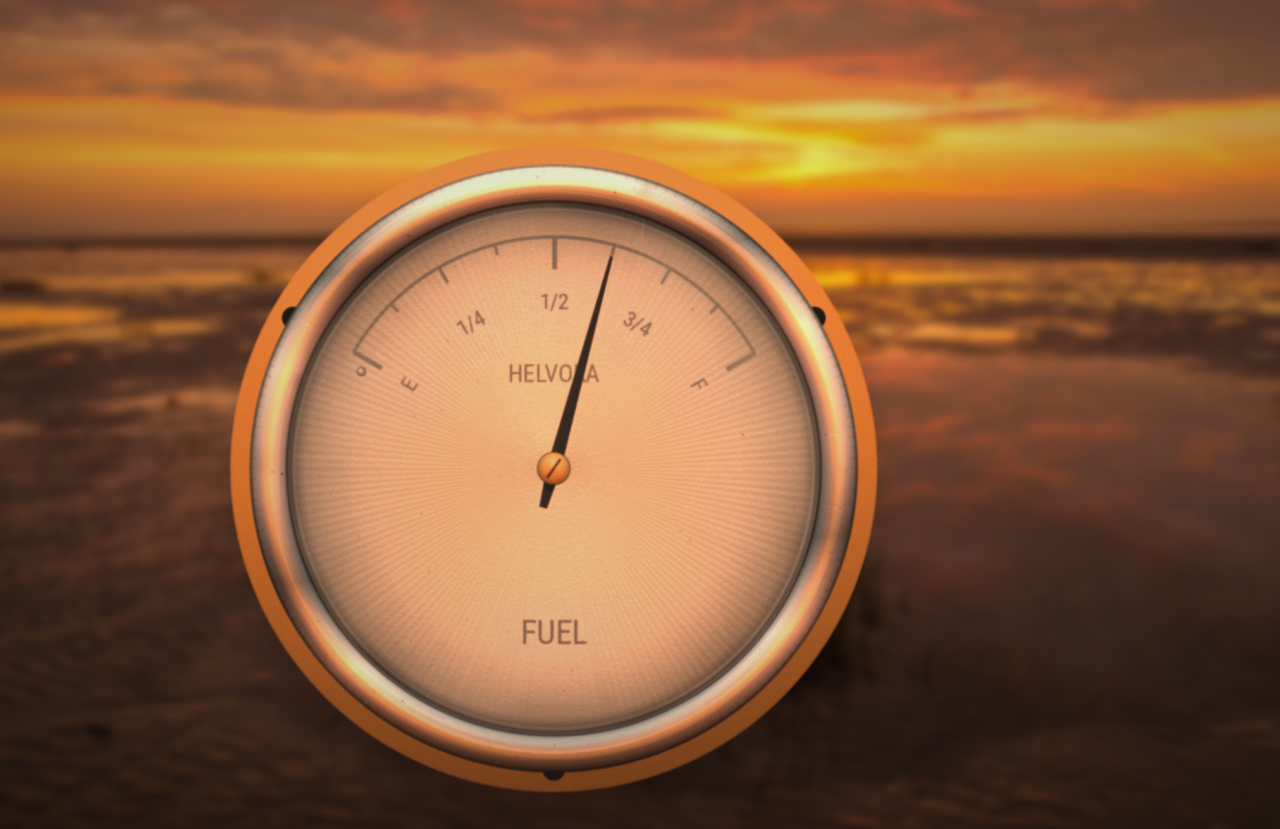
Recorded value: **0.625**
